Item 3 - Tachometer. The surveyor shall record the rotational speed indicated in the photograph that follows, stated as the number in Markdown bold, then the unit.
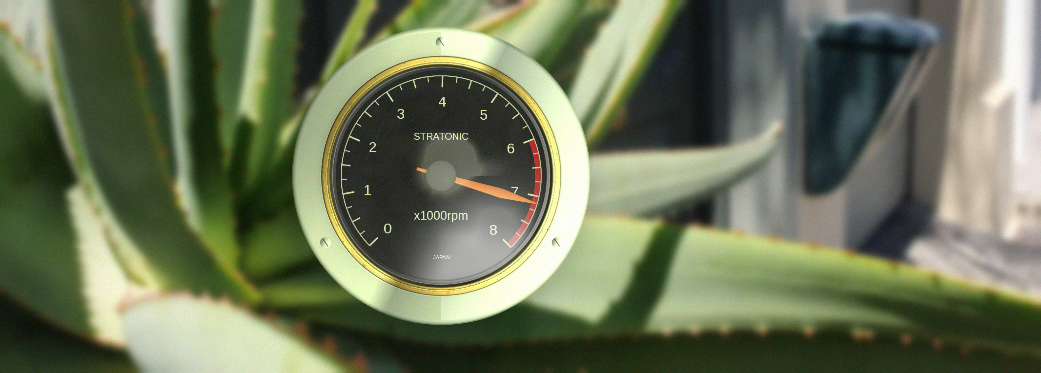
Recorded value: **7125** rpm
